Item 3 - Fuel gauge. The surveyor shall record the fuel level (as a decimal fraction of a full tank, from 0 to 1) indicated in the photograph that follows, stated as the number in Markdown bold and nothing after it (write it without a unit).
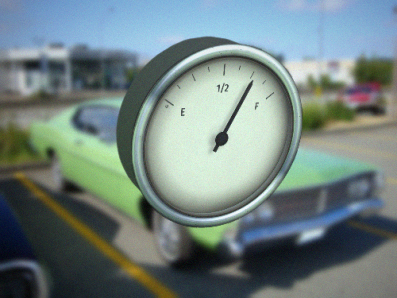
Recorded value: **0.75**
